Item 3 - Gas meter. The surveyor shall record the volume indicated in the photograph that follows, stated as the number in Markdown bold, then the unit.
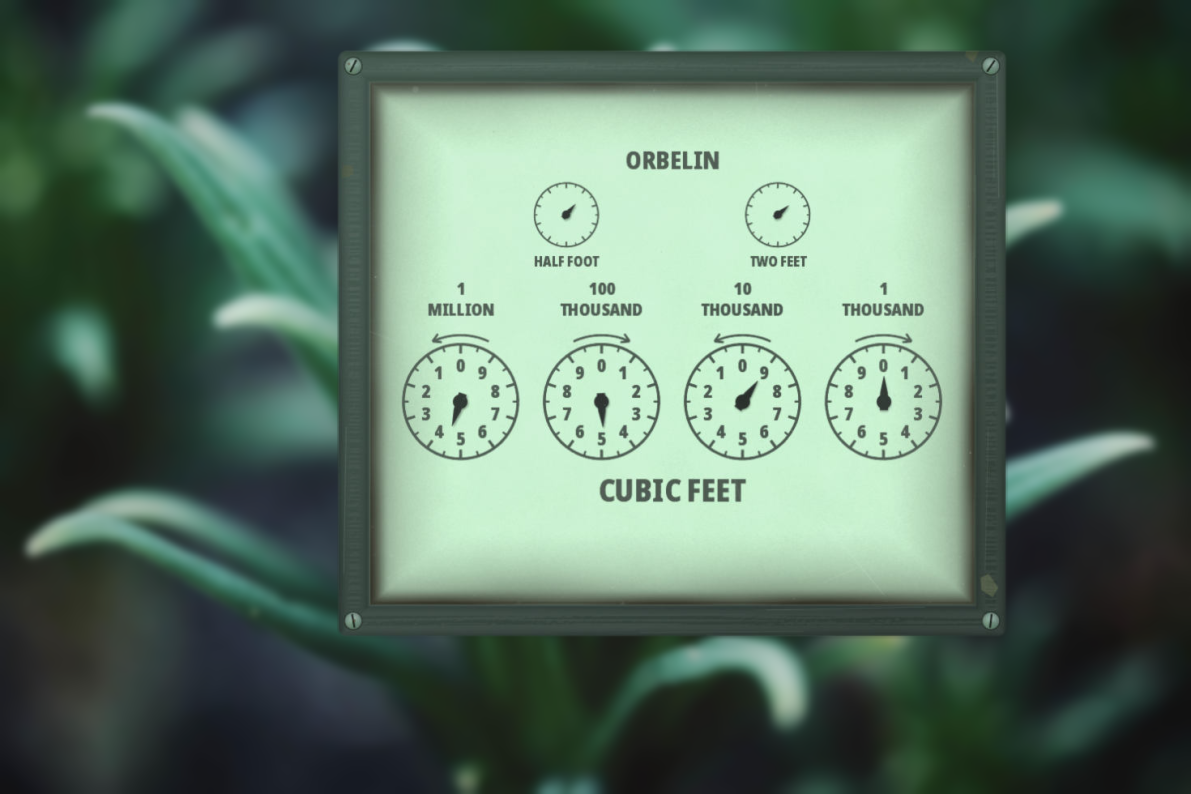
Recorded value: **449000** ft³
